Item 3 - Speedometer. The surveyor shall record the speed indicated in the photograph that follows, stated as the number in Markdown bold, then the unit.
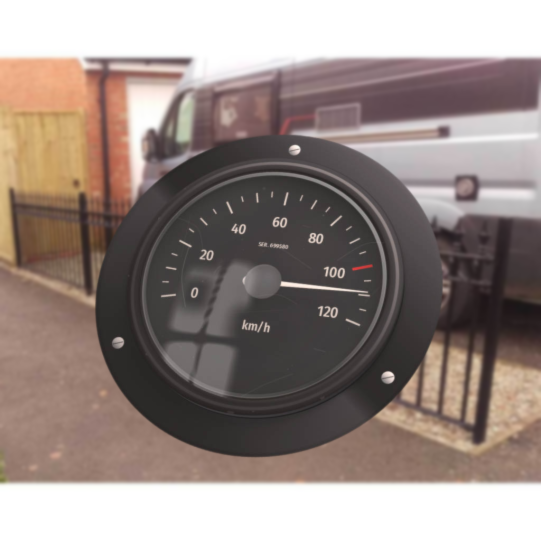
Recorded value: **110** km/h
